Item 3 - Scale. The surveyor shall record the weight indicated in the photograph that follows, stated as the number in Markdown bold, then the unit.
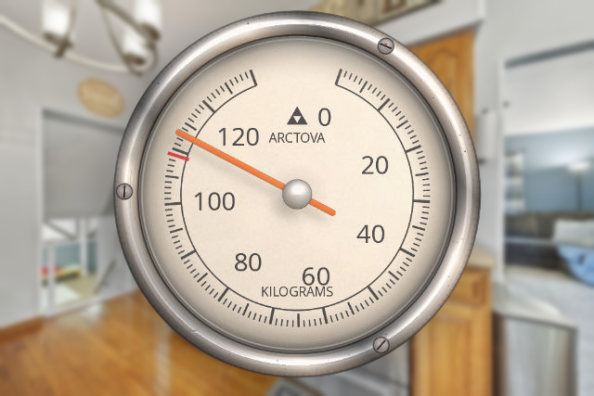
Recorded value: **113** kg
